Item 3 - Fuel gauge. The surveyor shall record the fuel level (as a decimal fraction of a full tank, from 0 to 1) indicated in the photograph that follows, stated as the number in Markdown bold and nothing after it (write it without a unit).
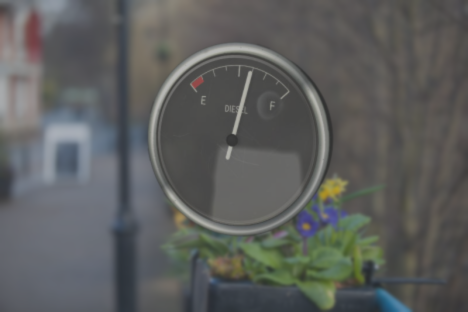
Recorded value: **0.625**
